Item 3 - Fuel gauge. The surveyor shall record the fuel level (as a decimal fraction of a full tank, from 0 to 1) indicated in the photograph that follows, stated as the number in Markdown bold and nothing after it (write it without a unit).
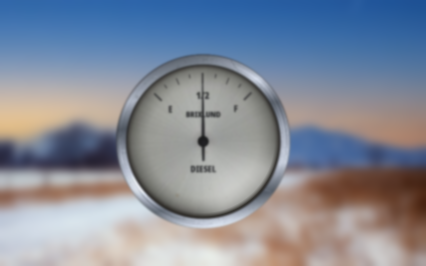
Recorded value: **0.5**
